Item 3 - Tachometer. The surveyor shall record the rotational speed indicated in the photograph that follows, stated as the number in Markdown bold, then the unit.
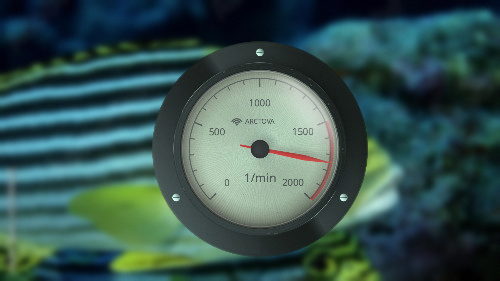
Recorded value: **1750** rpm
